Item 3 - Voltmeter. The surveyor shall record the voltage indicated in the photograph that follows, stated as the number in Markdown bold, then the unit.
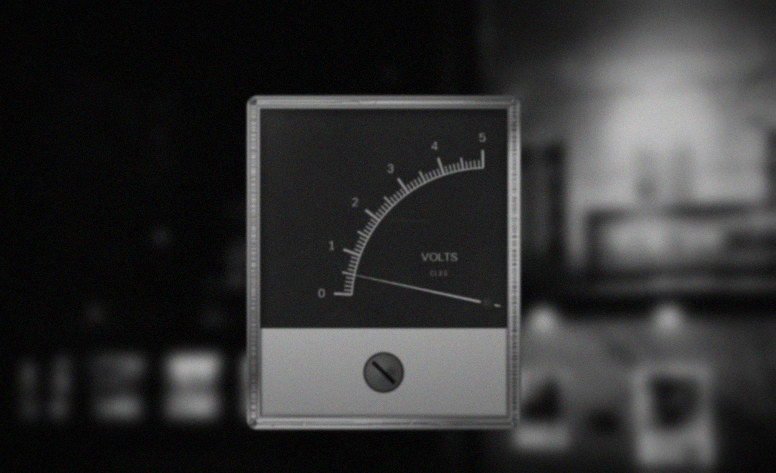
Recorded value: **0.5** V
